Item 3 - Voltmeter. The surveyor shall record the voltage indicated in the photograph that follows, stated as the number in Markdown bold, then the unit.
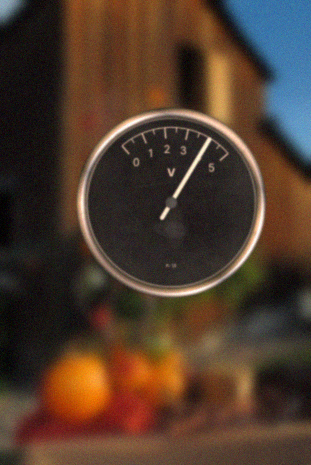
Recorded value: **4** V
